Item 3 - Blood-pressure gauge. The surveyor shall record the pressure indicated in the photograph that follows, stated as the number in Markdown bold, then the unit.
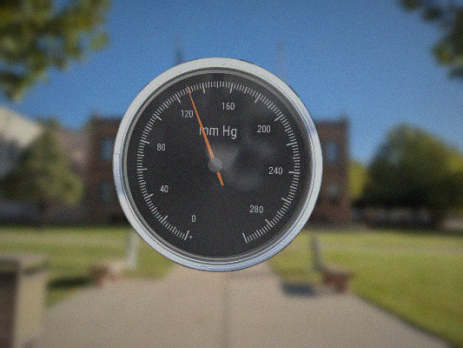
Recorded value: **130** mmHg
